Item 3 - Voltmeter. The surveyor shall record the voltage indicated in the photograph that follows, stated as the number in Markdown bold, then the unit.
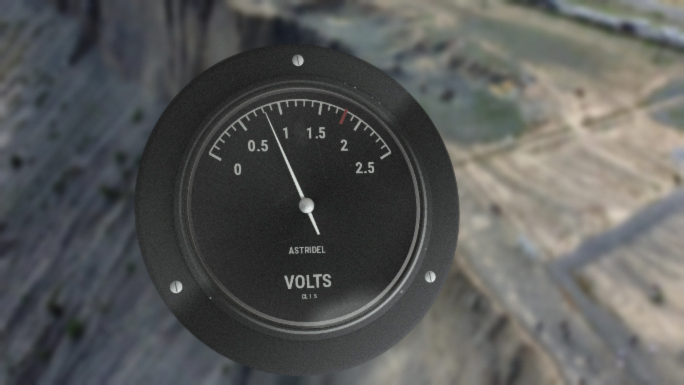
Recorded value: **0.8** V
